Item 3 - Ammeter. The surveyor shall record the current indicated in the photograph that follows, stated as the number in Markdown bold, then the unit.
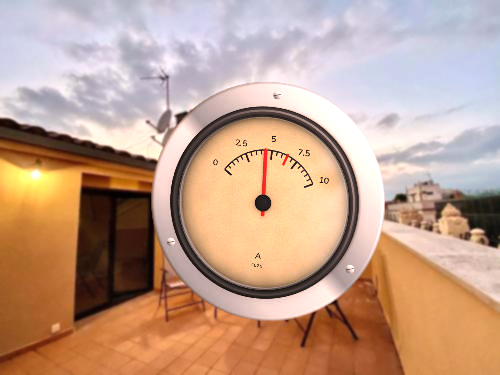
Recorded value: **4.5** A
